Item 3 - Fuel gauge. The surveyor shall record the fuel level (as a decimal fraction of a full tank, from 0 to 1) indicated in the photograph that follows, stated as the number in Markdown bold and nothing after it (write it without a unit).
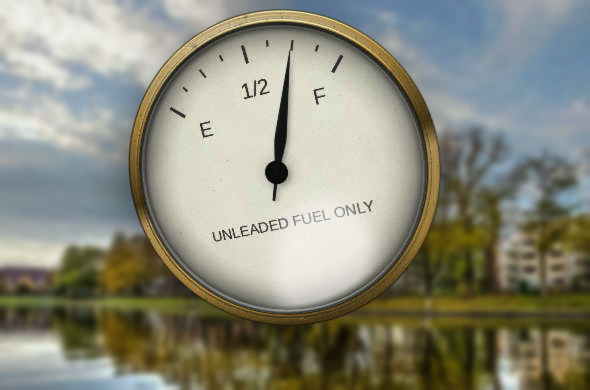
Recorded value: **0.75**
